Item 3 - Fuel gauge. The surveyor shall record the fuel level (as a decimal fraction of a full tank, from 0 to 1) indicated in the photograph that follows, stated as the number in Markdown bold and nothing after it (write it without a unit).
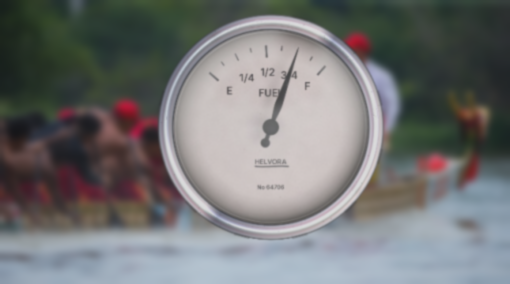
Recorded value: **0.75**
